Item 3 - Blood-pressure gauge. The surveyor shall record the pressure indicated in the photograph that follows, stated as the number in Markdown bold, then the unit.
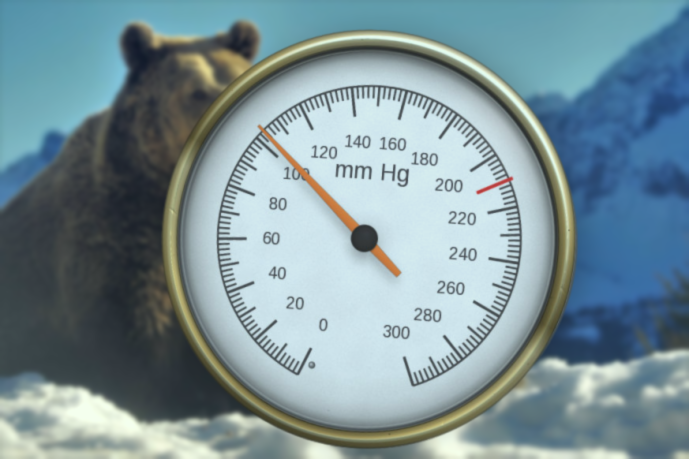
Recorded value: **104** mmHg
